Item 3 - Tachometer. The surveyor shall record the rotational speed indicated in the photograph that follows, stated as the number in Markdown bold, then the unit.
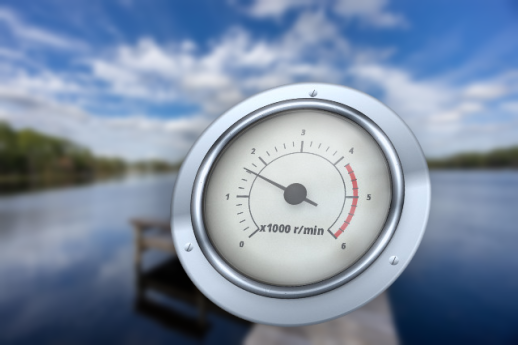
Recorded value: **1600** rpm
